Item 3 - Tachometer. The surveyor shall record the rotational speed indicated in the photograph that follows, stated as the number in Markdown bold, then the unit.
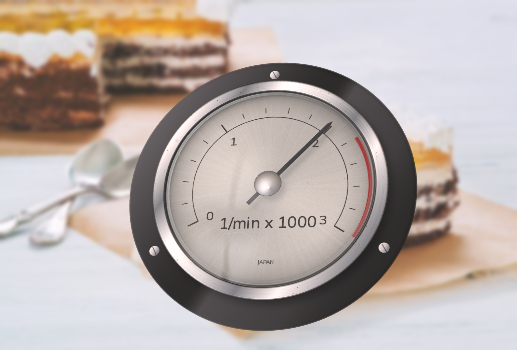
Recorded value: **2000** rpm
